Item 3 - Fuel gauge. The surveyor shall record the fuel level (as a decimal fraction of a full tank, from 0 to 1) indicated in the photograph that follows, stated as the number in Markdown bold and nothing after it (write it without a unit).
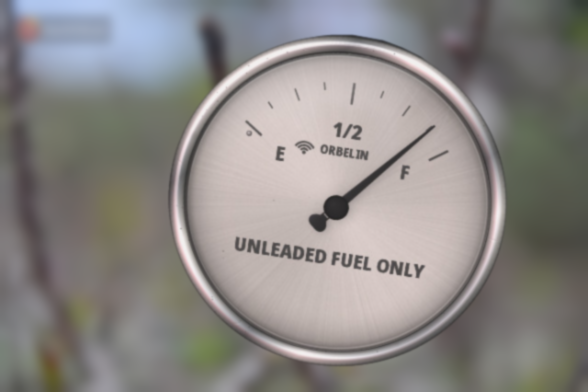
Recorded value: **0.875**
